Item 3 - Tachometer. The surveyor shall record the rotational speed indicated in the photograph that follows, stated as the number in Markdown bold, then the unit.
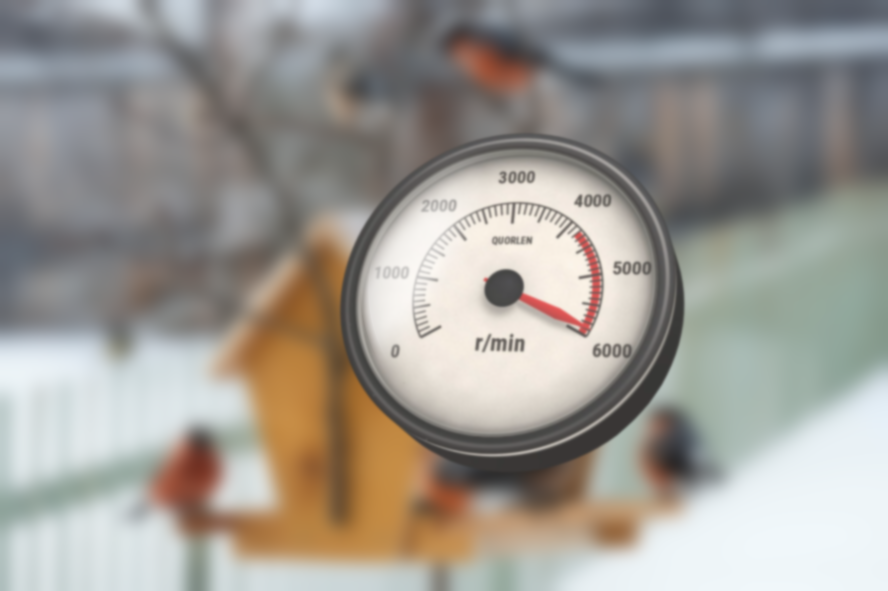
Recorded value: **5900** rpm
